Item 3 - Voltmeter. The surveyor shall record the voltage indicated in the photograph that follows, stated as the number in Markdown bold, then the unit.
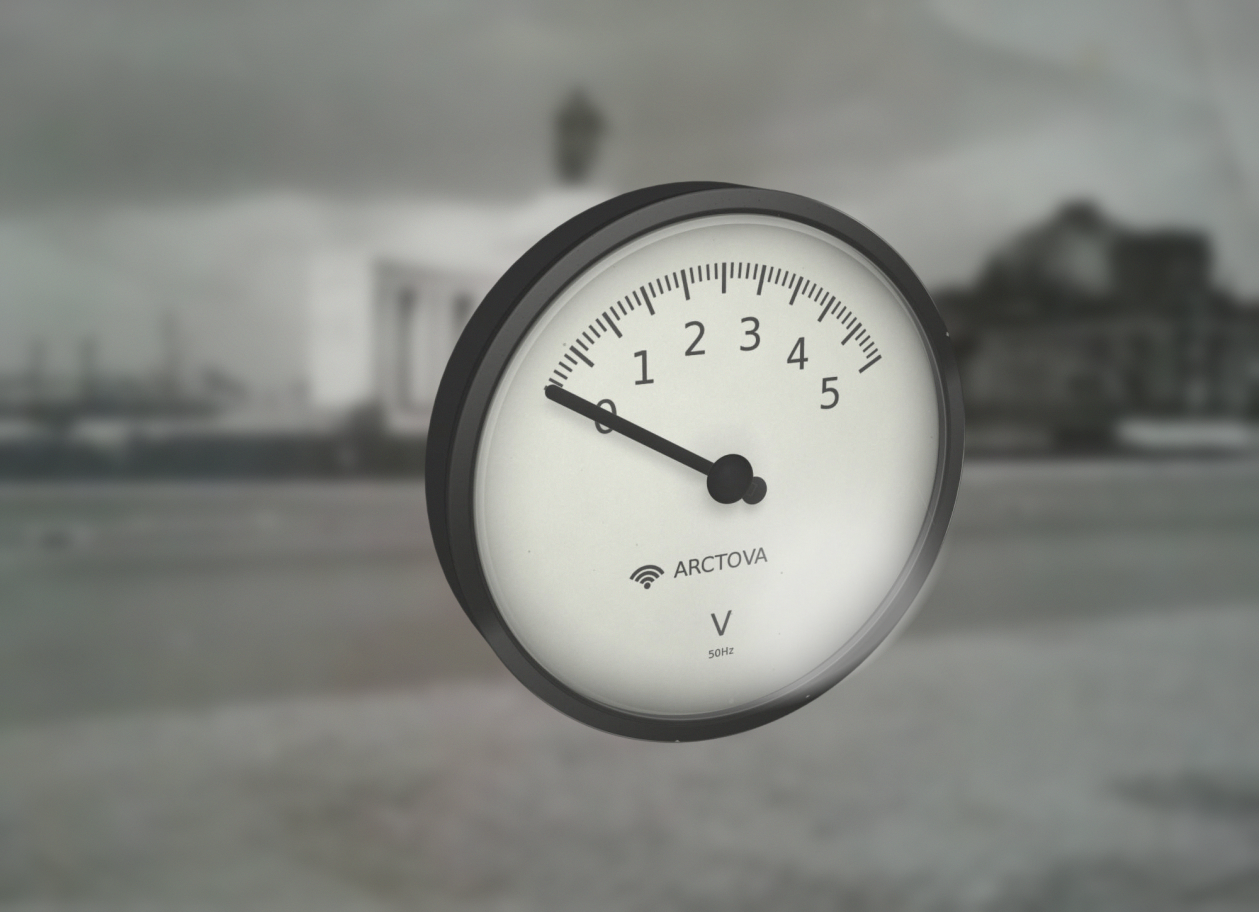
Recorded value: **0** V
